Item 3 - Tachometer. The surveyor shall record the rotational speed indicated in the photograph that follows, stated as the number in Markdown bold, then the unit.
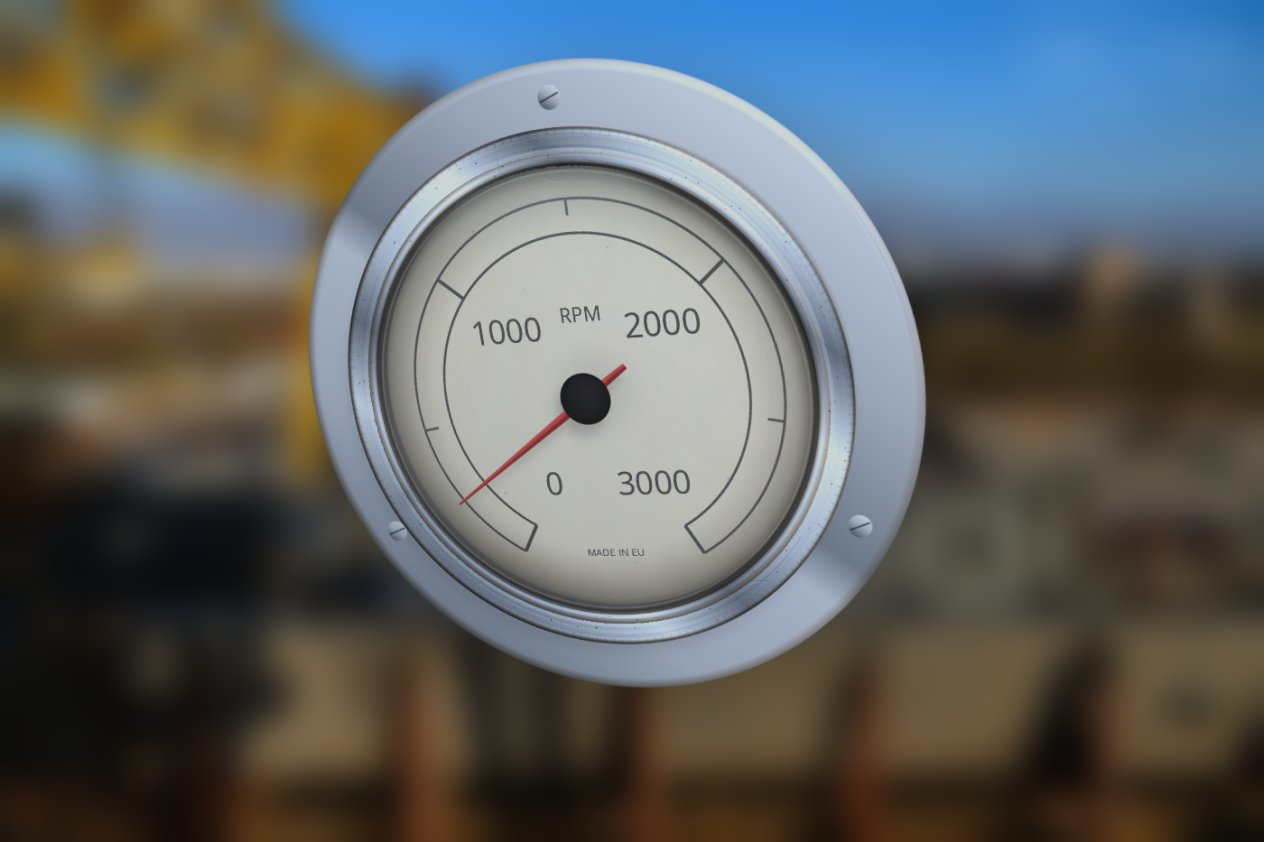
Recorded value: **250** rpm
